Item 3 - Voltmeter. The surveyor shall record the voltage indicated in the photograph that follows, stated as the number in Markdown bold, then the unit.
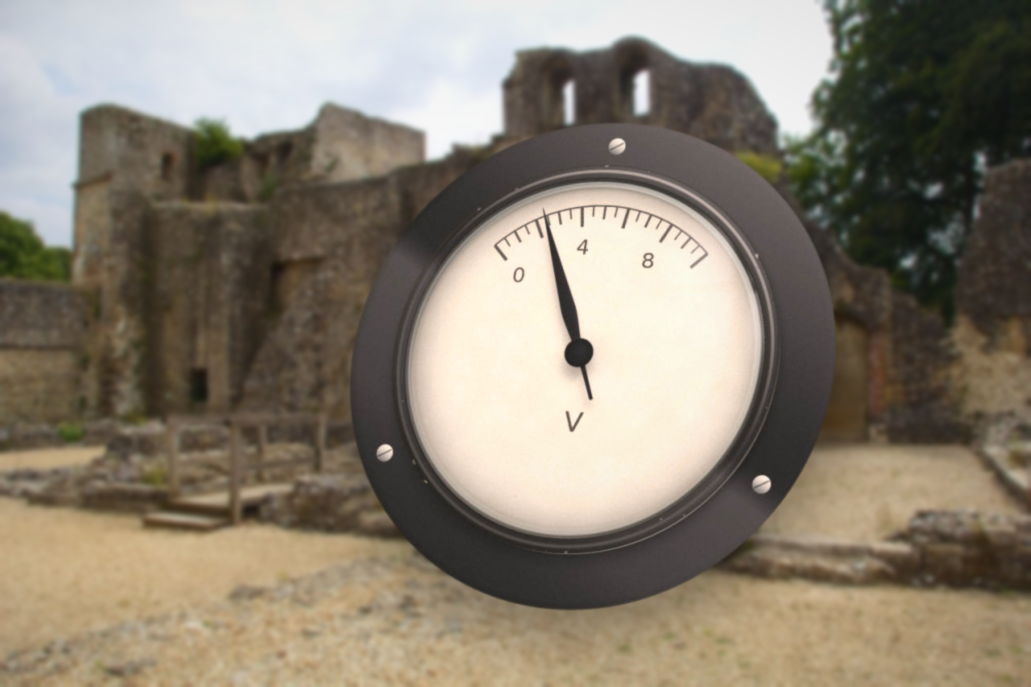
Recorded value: **2.5** V
